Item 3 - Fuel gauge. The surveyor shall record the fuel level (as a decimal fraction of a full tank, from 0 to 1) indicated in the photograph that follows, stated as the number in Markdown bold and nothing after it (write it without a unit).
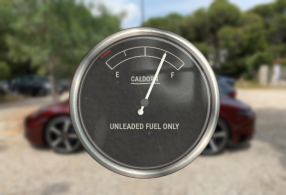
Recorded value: **0.75**
